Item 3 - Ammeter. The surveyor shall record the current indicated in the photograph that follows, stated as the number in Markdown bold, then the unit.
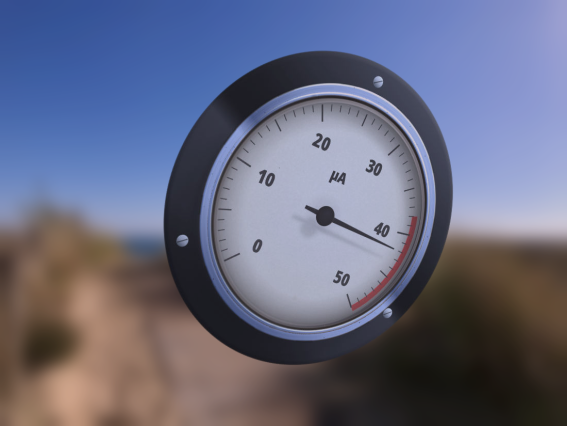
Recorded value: **42** µA
